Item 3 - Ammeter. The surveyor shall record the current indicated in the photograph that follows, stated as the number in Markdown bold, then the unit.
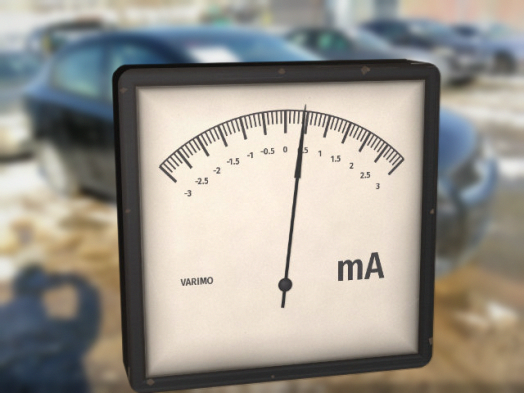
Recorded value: **0.4** mA
